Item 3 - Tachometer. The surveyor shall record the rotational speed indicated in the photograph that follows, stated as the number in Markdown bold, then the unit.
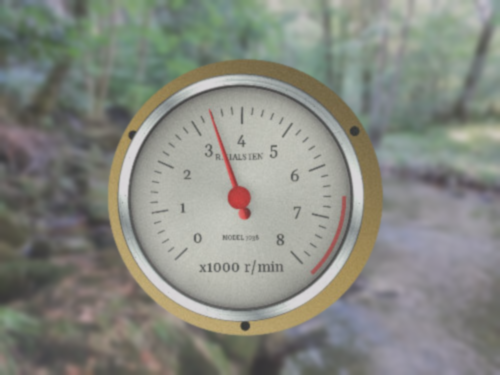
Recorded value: **3400** rpm
